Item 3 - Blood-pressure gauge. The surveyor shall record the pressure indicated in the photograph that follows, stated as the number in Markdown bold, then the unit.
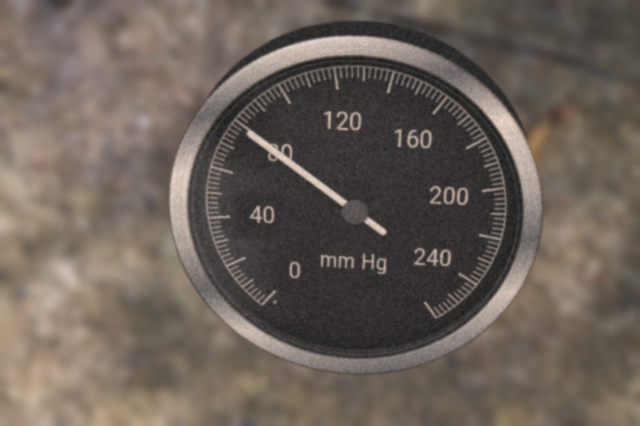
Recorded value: **80** mmHg
